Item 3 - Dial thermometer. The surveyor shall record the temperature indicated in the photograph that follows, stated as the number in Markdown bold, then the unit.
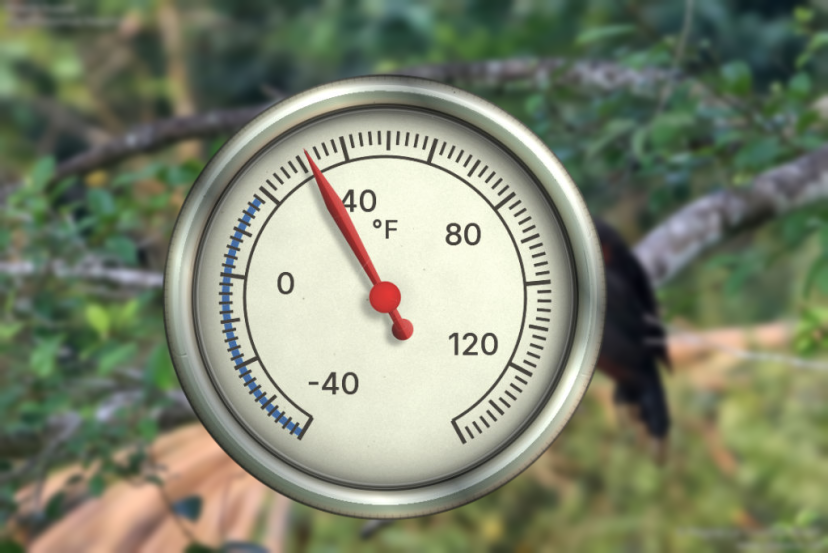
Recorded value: **32** °F
